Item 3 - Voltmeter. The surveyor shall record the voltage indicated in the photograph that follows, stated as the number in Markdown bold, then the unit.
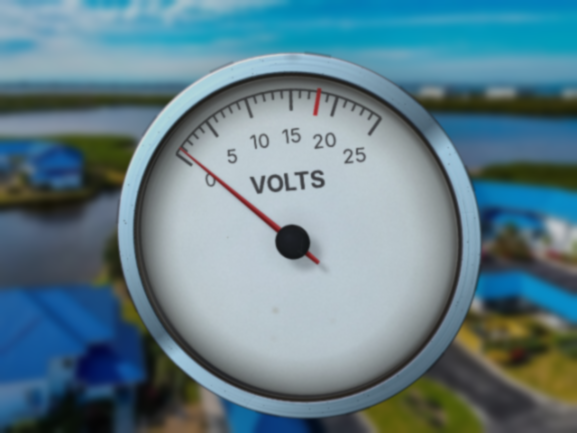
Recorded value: **1** V
